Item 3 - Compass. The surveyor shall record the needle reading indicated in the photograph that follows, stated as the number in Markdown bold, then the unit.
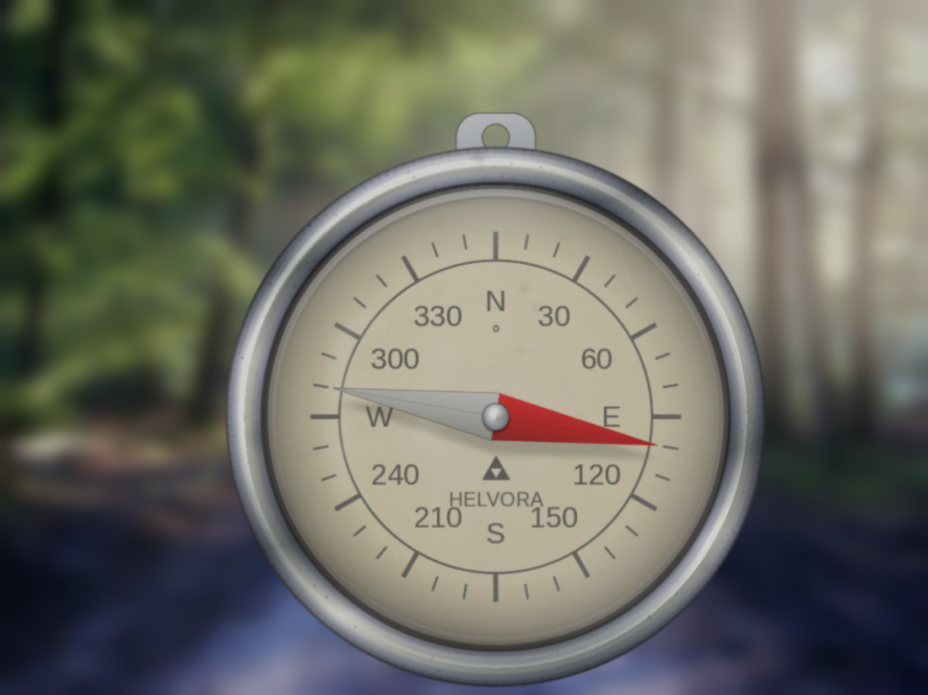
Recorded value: **100** °
